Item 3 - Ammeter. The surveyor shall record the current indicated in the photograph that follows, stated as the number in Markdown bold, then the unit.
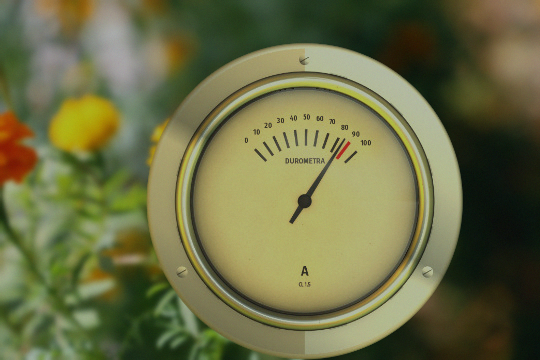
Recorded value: **85** A
